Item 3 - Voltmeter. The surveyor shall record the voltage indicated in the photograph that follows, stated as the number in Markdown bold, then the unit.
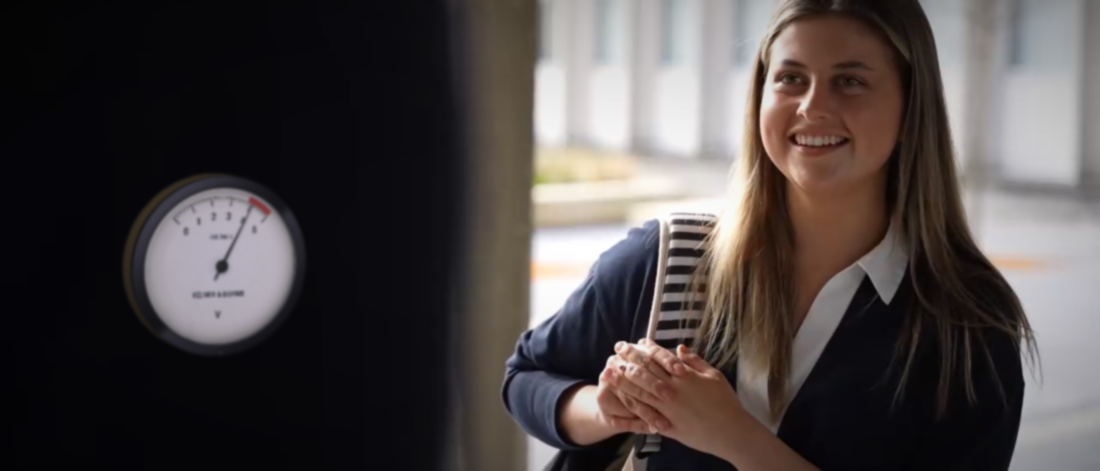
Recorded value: **4** V
